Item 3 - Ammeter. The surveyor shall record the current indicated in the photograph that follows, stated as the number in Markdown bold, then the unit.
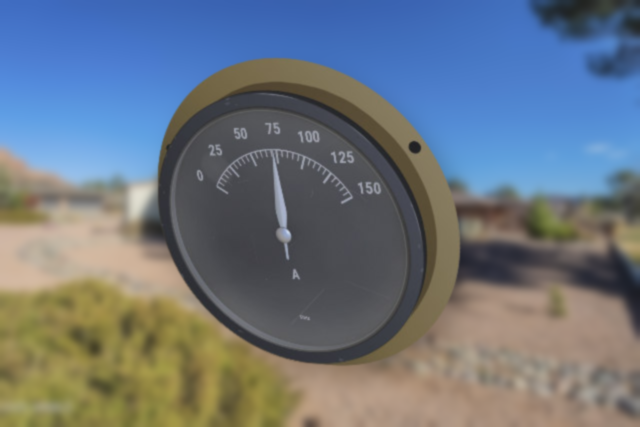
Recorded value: **75** A
